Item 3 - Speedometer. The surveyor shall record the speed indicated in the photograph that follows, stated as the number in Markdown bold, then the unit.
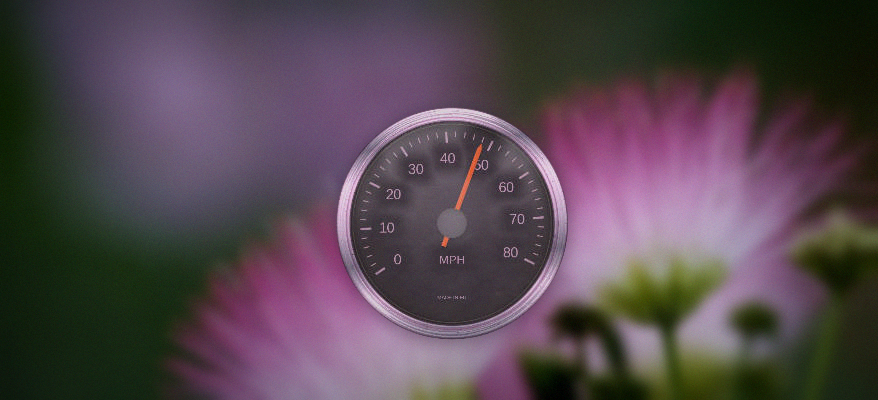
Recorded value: **48** mph
